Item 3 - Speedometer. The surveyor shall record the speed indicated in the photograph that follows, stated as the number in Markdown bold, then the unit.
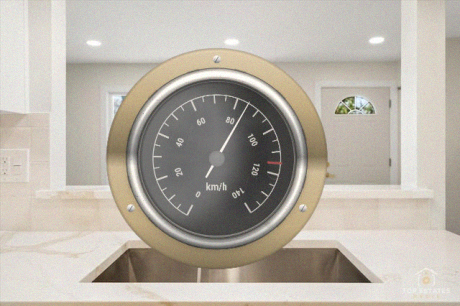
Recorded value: **85** km/h
